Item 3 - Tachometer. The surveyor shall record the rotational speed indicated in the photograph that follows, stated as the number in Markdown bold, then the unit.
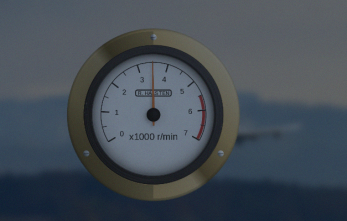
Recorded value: **3500** rpm
